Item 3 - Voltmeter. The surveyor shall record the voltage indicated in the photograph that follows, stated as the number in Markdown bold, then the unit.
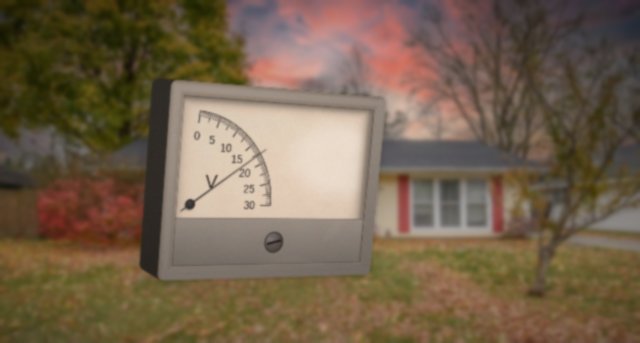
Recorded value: **17.5** V
